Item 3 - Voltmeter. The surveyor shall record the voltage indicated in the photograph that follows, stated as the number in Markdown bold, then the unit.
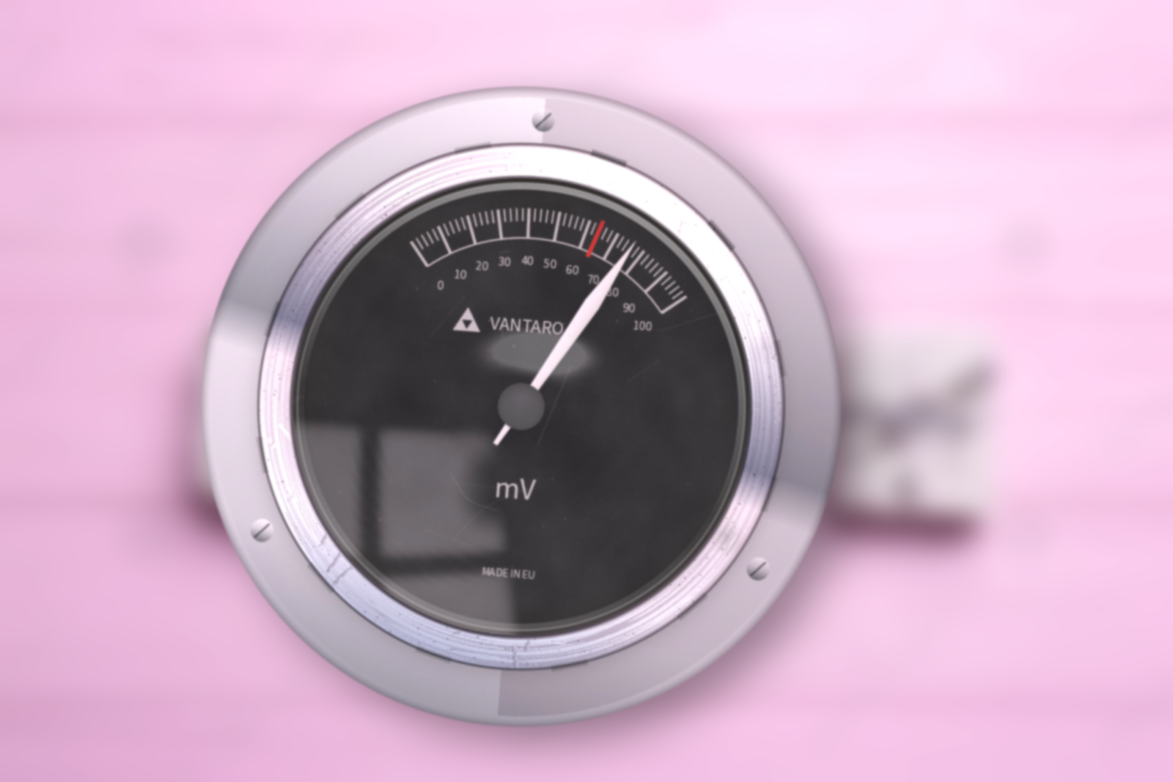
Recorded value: **76** mV
